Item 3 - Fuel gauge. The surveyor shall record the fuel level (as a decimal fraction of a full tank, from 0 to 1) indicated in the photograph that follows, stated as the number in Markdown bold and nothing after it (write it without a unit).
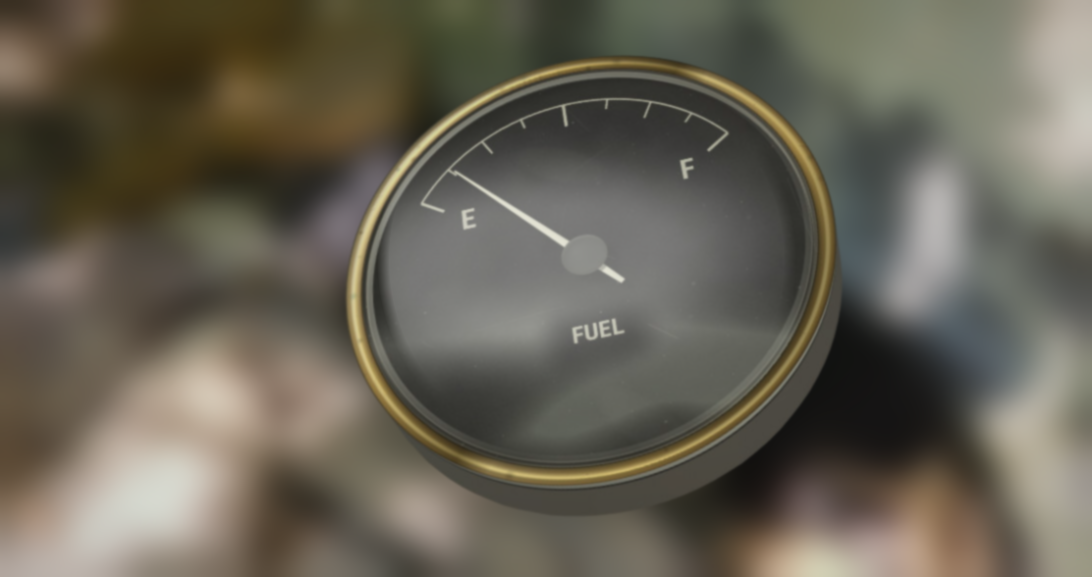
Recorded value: **0.125**
